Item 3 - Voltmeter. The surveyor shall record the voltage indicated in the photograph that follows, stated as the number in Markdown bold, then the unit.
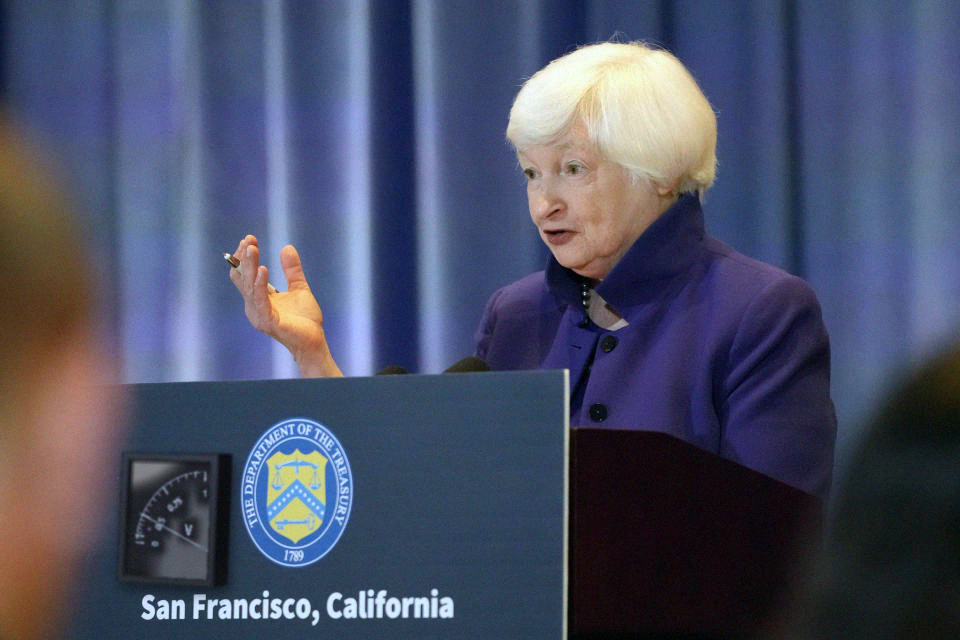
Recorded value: **0.5** V
